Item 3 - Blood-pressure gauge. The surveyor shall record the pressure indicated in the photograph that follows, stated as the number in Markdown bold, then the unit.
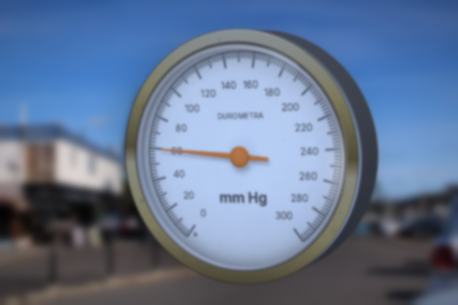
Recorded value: **60** mmHg
